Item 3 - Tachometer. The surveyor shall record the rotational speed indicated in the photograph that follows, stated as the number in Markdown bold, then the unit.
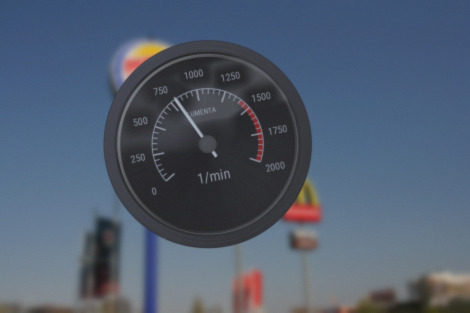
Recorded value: **800** rpm
